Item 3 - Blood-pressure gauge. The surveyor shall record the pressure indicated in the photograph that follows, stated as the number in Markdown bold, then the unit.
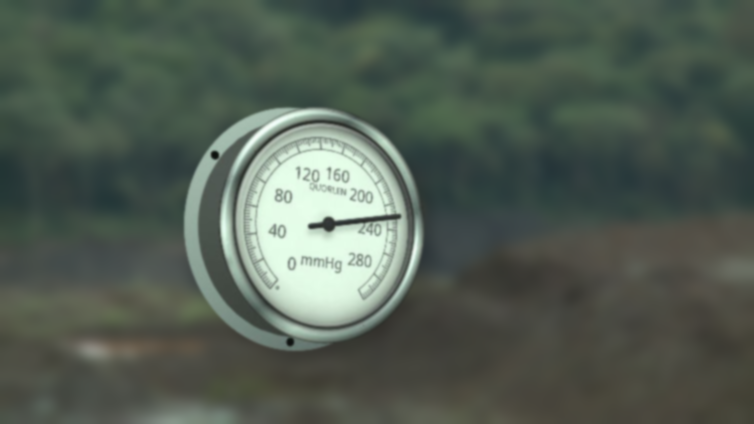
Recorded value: **230** mmHg
